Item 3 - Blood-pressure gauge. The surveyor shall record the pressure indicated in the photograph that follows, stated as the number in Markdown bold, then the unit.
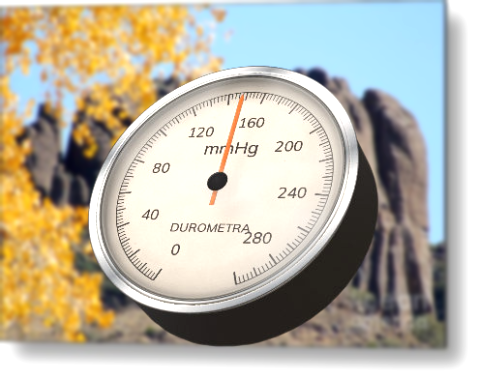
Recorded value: **150** mmHg
